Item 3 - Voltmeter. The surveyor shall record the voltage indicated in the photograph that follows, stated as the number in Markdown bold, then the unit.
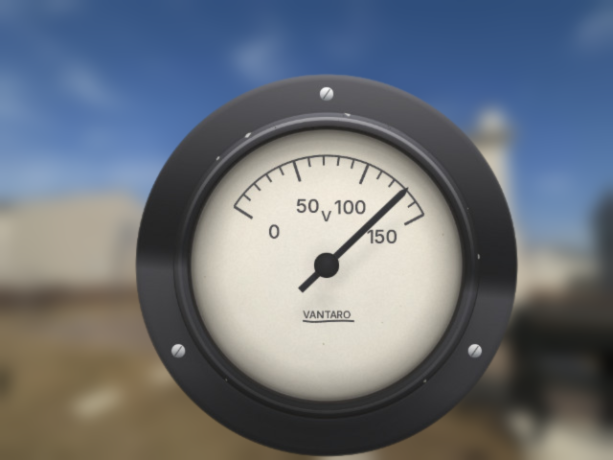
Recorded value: **130** V
